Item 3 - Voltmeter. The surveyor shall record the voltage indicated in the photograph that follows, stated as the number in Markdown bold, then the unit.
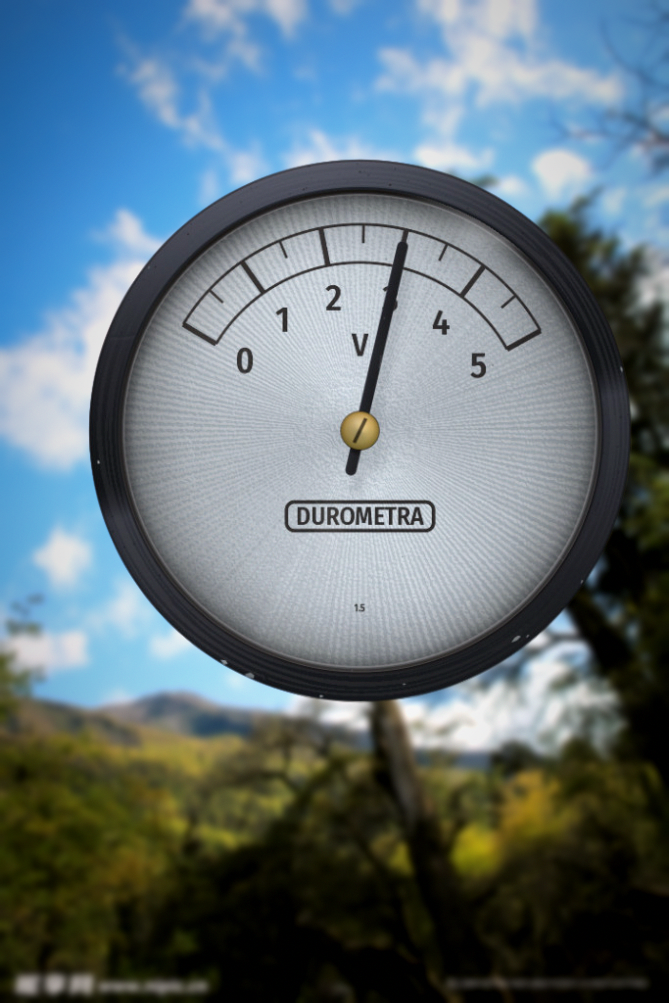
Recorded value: **3** V
